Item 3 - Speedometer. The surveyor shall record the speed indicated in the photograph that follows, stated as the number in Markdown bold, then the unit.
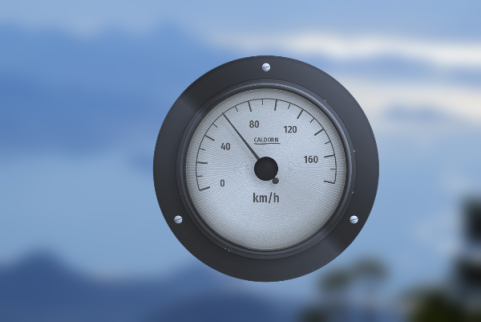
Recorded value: **60** km/h
